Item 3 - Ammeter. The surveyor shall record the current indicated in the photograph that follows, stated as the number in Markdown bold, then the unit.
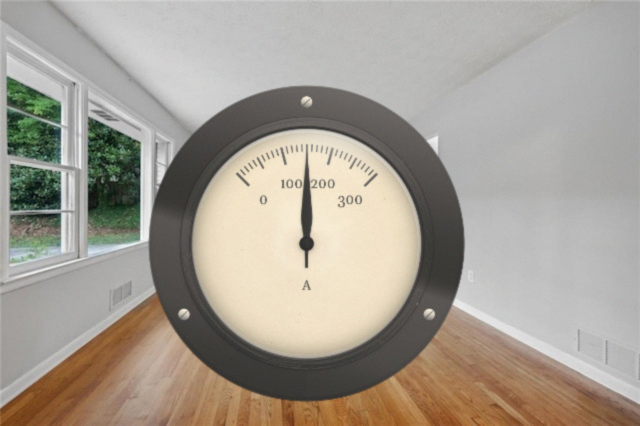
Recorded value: **150** A
